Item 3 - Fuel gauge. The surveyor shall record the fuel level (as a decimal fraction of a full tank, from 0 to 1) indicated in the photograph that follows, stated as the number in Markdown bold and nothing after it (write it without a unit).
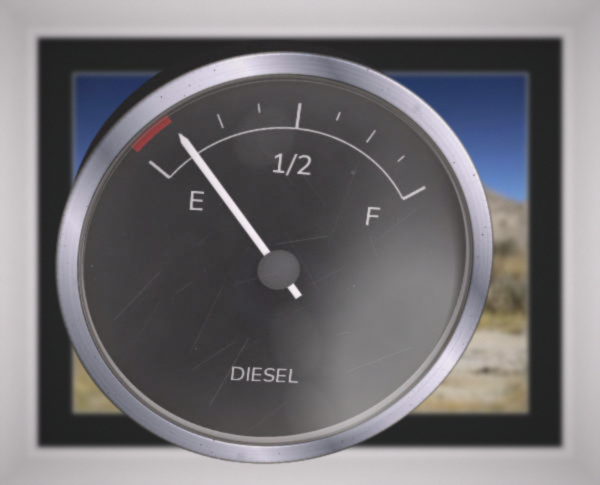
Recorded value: **0.125**
